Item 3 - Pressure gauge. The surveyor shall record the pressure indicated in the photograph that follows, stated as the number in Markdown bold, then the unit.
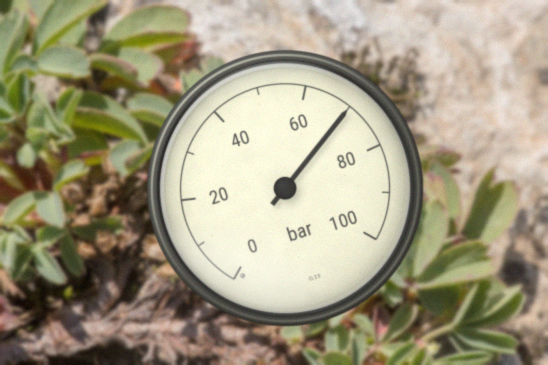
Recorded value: **70** bar
